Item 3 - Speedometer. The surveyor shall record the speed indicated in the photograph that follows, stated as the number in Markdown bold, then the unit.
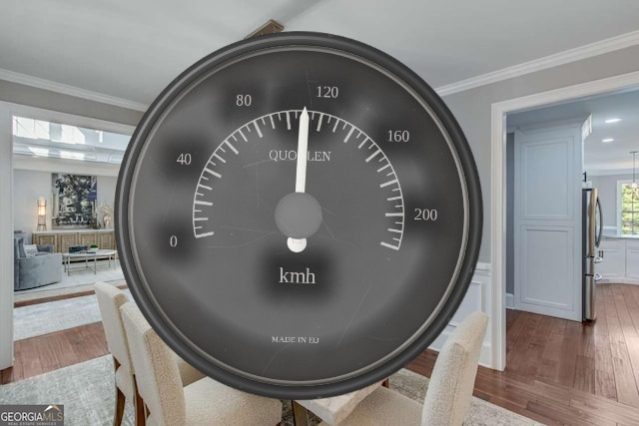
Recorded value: **110** km/h
